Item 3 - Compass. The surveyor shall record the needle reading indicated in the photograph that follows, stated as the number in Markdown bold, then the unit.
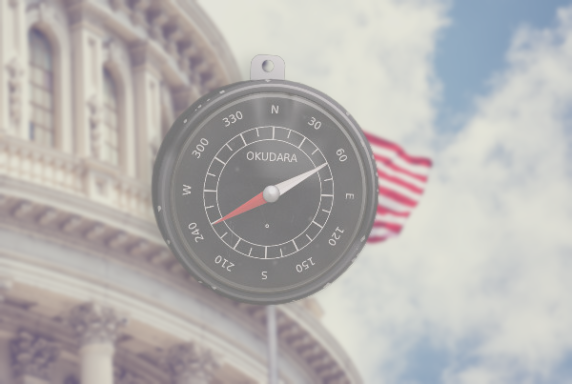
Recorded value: **240** °
